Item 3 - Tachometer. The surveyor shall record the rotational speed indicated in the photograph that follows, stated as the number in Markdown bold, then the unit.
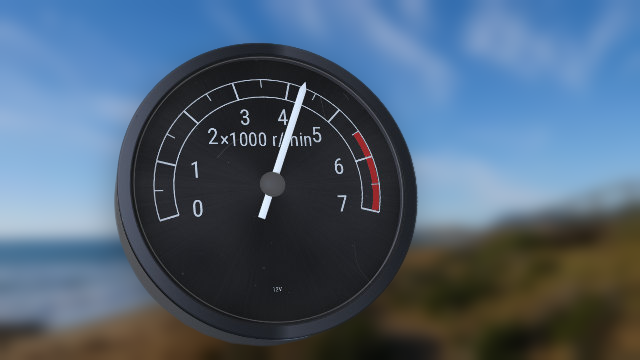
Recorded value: **4250** rpm
